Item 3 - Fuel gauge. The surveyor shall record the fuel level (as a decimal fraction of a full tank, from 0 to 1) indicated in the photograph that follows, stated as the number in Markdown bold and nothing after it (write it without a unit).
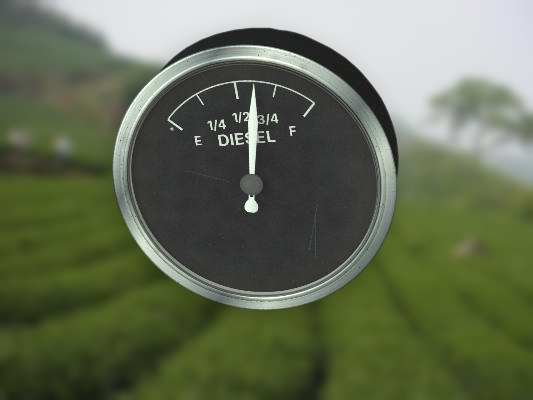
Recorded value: **0.625**
